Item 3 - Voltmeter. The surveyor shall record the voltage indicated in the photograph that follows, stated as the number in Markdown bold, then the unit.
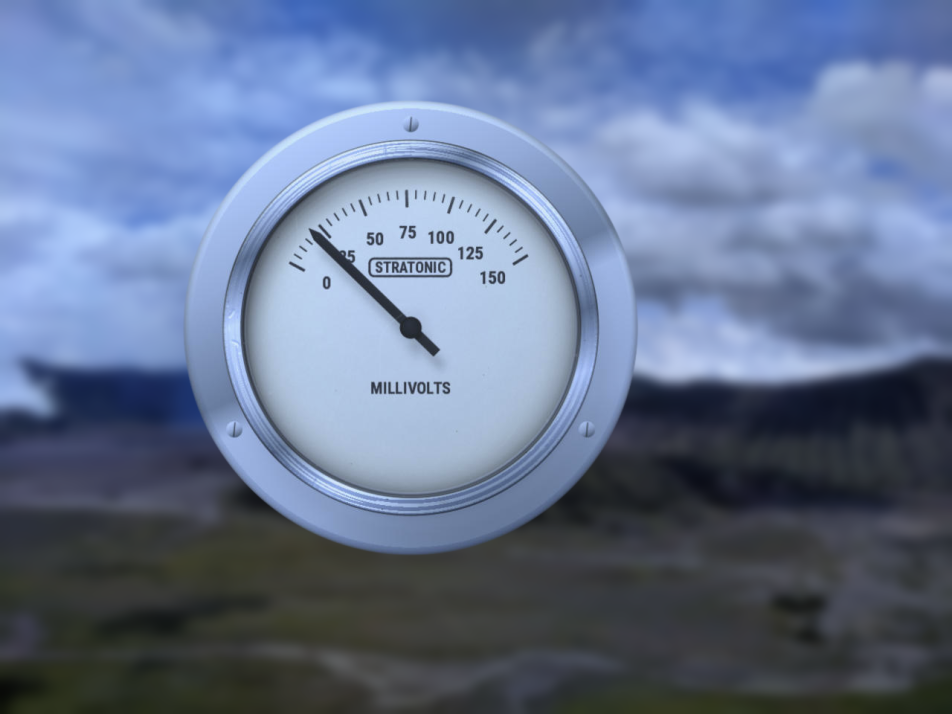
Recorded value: **20** mV
